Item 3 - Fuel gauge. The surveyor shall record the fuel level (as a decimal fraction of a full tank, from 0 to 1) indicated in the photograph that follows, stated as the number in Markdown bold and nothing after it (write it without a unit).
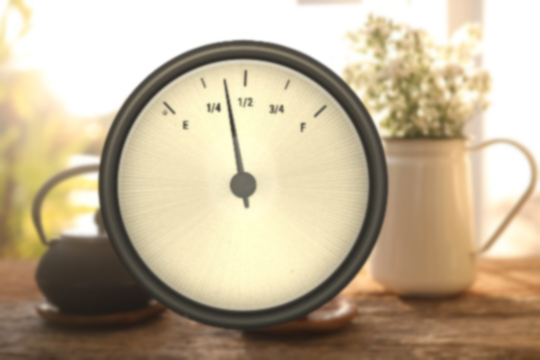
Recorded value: **0.375**
